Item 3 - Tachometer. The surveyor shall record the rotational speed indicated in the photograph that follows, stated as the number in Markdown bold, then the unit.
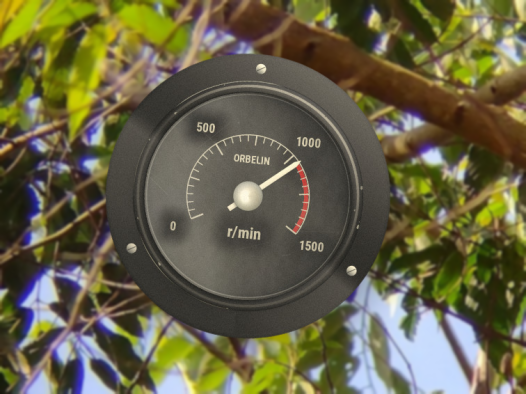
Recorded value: **1050** rpm
